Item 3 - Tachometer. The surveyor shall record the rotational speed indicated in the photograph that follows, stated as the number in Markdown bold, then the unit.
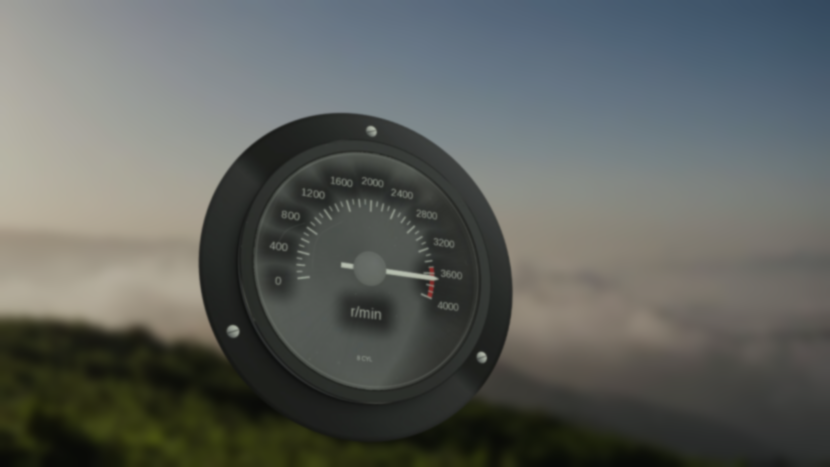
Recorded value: **3700** rpm
